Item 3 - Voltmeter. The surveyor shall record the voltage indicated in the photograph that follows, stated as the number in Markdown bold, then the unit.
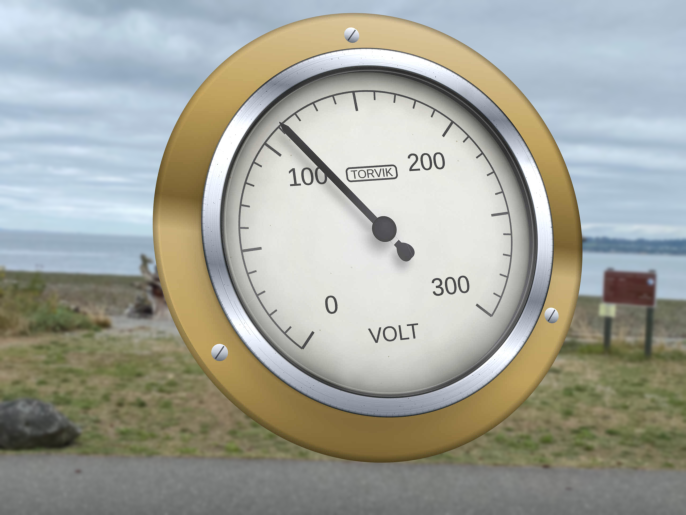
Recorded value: **110** V
